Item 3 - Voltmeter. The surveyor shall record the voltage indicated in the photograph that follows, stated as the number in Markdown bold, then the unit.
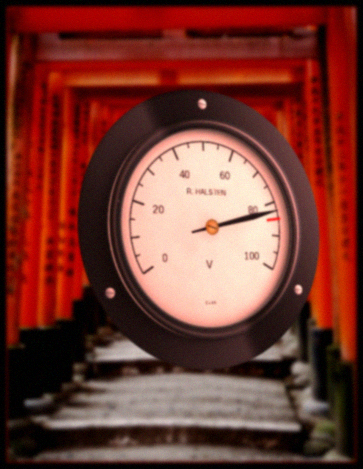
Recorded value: **82.5** V
